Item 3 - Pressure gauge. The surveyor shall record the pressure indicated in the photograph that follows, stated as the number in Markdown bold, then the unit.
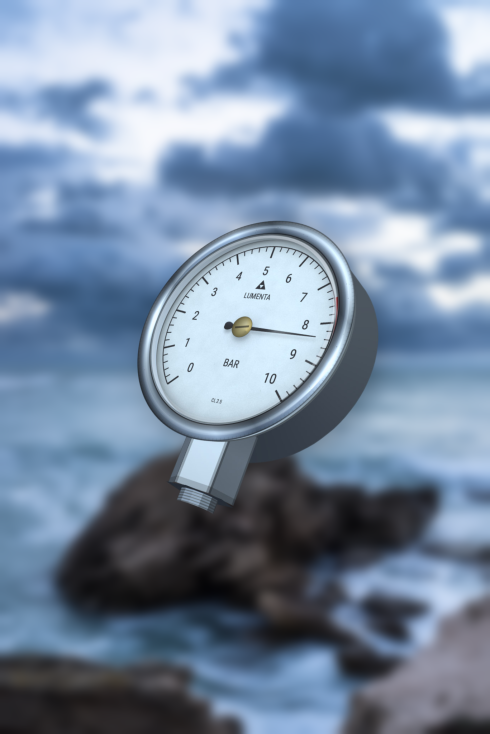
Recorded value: **8.4** bar
